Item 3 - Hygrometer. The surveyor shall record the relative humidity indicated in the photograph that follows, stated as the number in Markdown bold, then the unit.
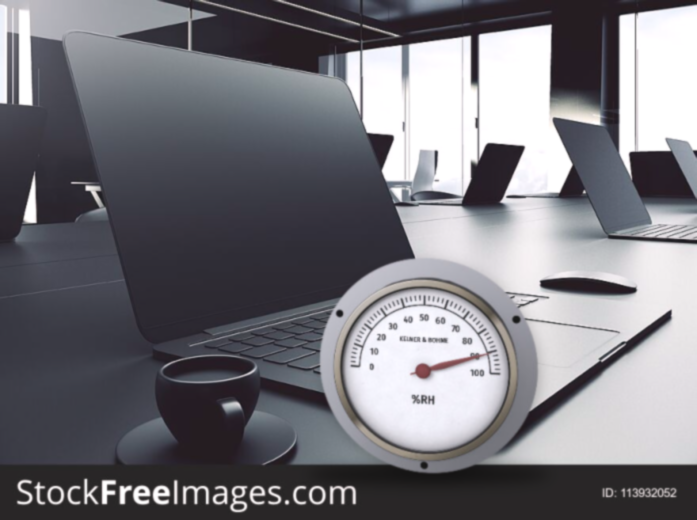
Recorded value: **90** %
